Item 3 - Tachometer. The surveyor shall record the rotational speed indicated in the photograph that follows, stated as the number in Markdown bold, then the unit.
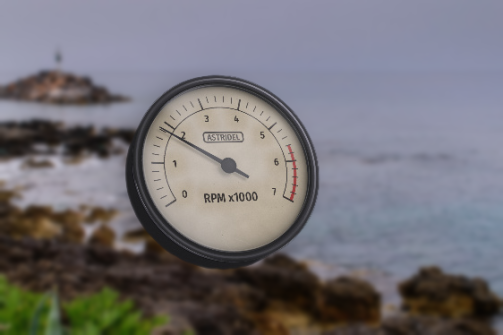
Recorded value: **1800** rpm
